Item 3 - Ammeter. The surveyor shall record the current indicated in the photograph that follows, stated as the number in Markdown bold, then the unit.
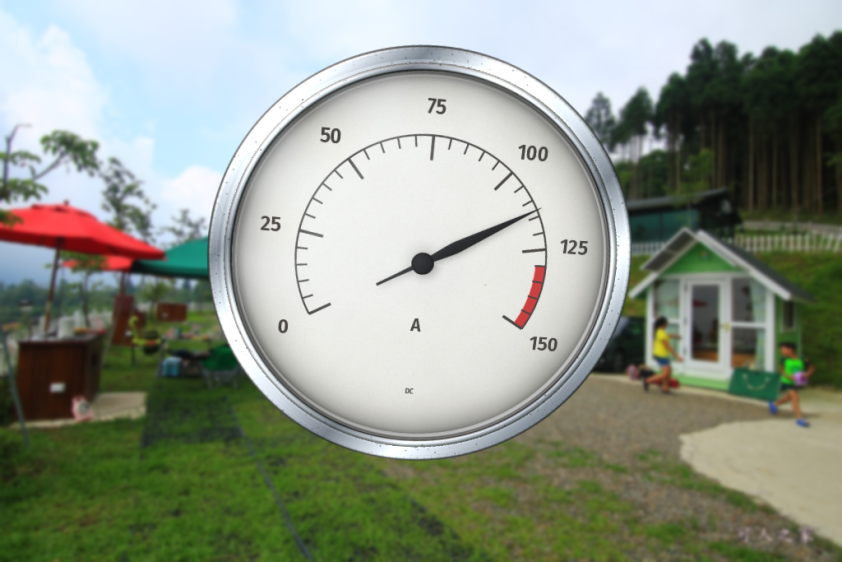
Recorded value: **112.5** A
